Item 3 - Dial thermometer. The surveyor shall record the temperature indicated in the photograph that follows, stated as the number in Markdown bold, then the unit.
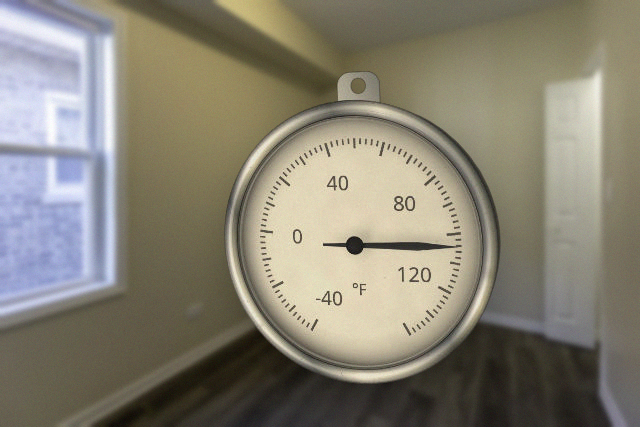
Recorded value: **104** °F
